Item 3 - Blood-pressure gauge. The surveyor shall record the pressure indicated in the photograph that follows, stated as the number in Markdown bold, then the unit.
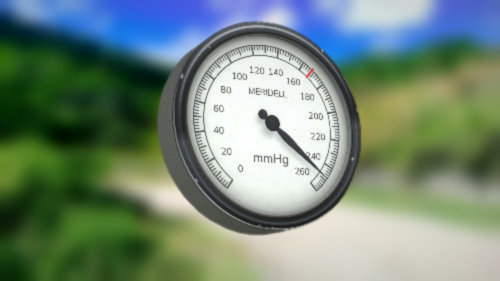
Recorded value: **250** mmHg
